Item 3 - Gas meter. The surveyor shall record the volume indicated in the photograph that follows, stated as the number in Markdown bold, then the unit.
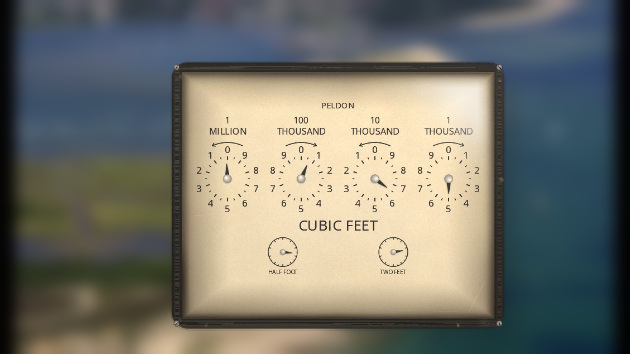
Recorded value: **6500** ft³
